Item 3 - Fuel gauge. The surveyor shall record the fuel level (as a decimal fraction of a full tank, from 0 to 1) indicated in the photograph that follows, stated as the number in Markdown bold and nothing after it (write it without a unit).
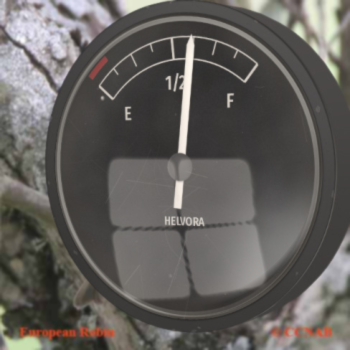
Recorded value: **0.625**
